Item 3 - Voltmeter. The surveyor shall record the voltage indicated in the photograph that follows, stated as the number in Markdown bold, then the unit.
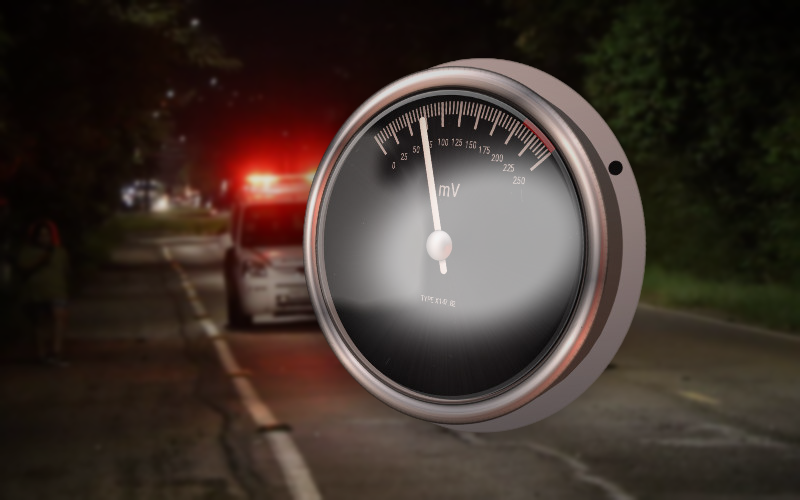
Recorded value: **75** mV
